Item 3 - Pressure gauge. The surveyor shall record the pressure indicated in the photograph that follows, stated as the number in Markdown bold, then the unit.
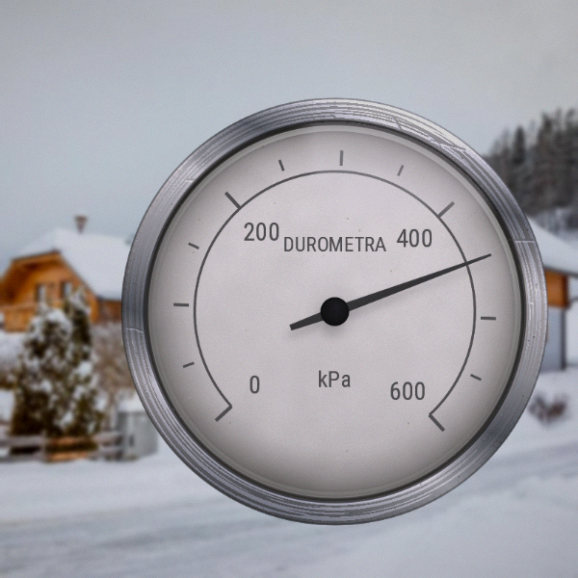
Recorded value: **450** kPa
